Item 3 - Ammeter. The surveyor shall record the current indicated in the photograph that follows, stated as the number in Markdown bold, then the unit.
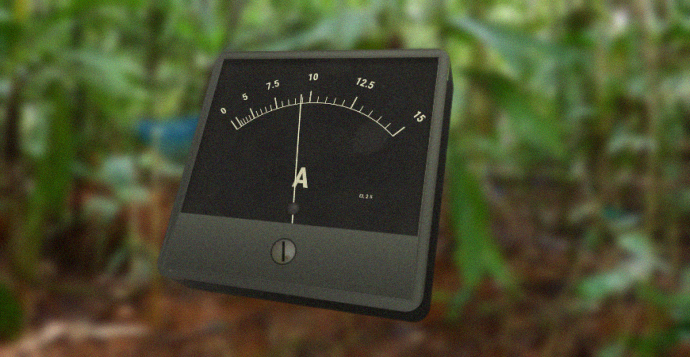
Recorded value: **9.5** A
